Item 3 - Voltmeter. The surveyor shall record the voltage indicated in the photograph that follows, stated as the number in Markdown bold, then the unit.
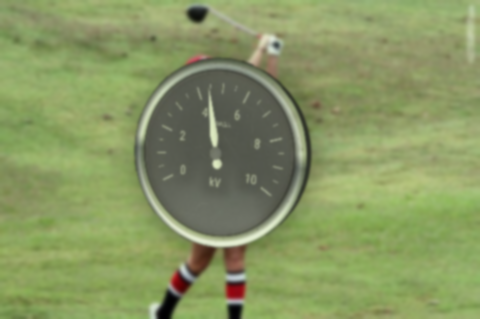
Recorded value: **4.5** kV
